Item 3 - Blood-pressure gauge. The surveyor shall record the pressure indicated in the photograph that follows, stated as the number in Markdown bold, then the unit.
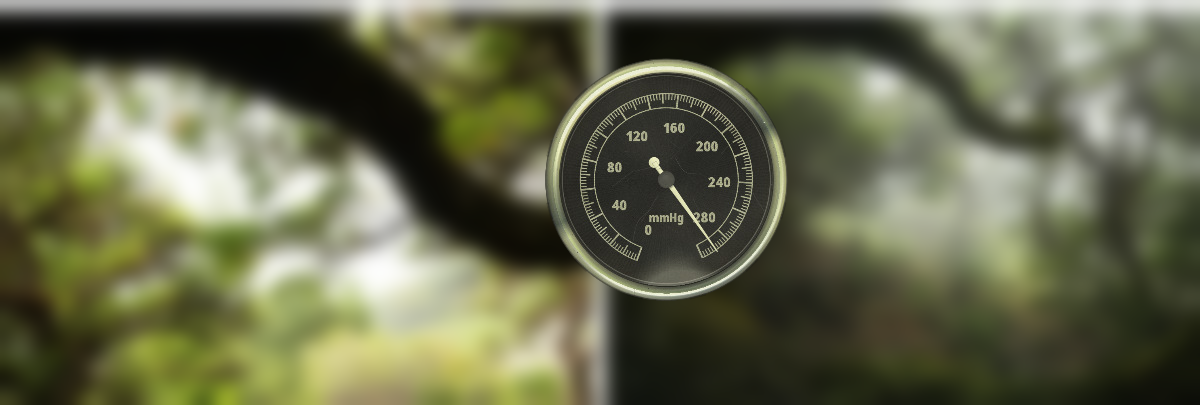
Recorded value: **290** mmHg
